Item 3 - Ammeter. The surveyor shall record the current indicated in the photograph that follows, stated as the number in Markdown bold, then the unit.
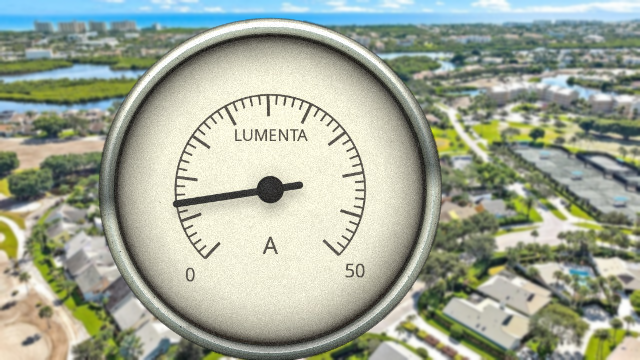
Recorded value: **7** A
